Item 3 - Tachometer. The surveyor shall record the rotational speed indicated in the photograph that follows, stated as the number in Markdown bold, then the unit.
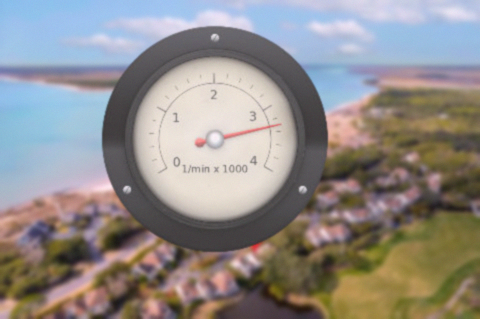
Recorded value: **3300** rpm
